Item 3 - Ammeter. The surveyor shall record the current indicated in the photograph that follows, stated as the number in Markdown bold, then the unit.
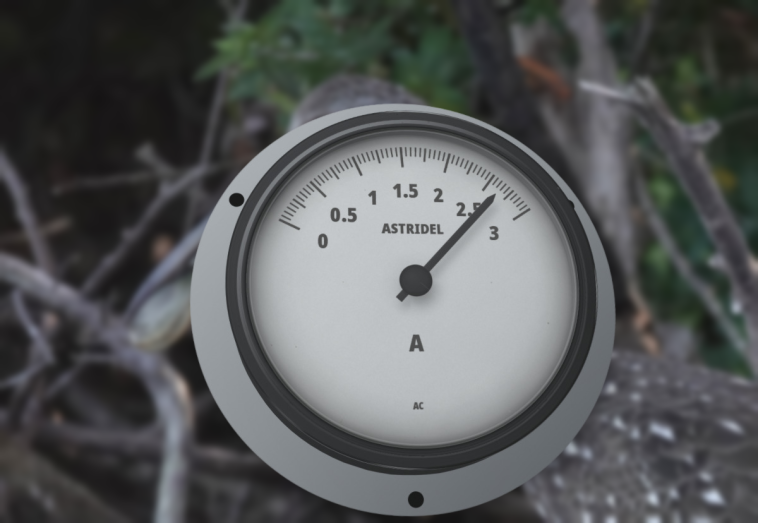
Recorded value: **2.65** A
